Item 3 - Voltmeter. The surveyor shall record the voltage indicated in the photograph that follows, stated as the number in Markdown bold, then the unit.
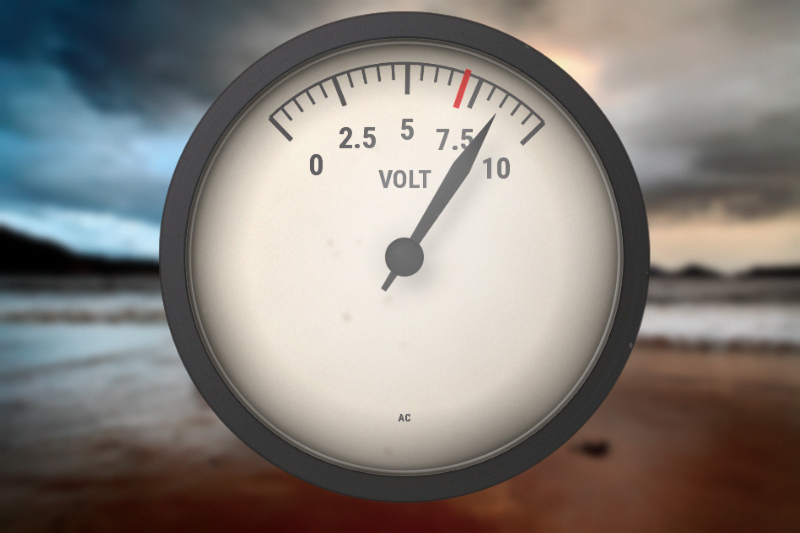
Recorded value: **8.5** V
